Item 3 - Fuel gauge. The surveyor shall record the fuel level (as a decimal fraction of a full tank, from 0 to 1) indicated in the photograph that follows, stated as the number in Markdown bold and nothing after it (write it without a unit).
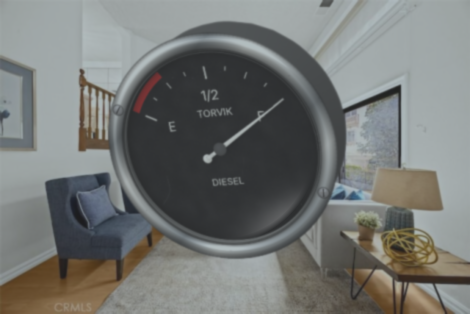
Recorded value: **1**
